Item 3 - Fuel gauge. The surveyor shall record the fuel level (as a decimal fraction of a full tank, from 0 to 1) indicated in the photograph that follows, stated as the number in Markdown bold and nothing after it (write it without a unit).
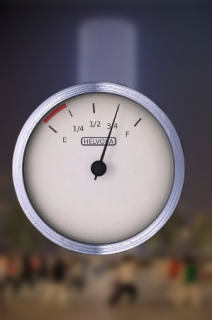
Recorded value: **0.75**
